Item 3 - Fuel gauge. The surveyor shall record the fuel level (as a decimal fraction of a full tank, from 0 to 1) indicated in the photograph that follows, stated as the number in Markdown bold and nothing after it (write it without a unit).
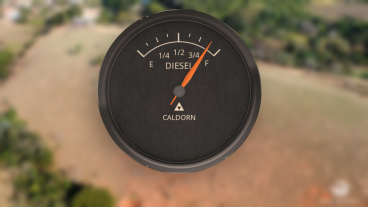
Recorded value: **0.875**
